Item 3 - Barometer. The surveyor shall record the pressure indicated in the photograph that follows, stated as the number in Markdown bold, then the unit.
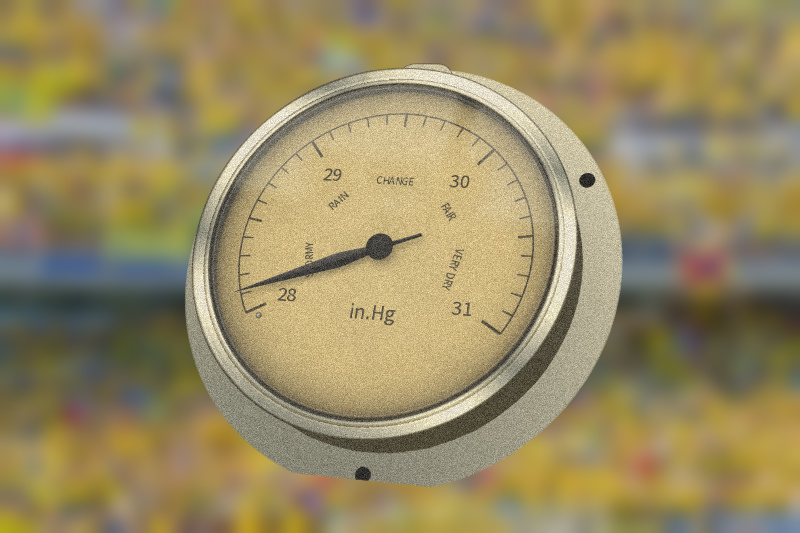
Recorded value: **28.1** inHg
